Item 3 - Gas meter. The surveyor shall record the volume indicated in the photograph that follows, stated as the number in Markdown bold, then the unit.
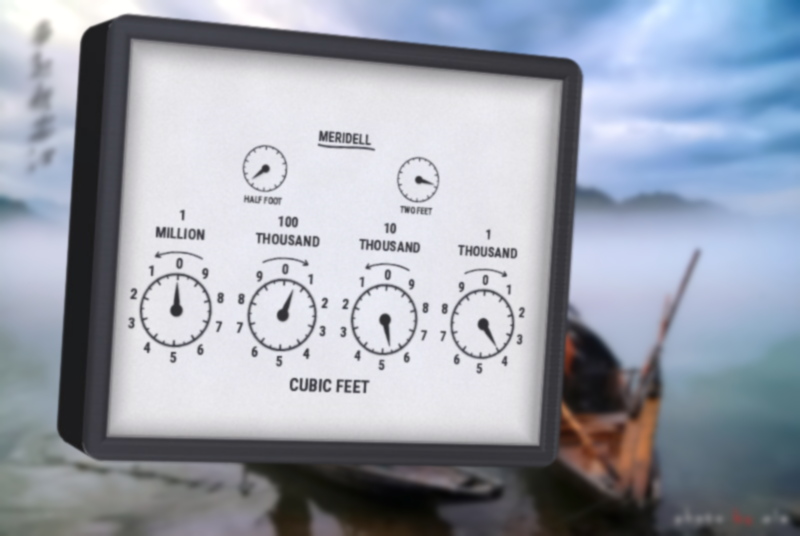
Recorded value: **5400** ft³
